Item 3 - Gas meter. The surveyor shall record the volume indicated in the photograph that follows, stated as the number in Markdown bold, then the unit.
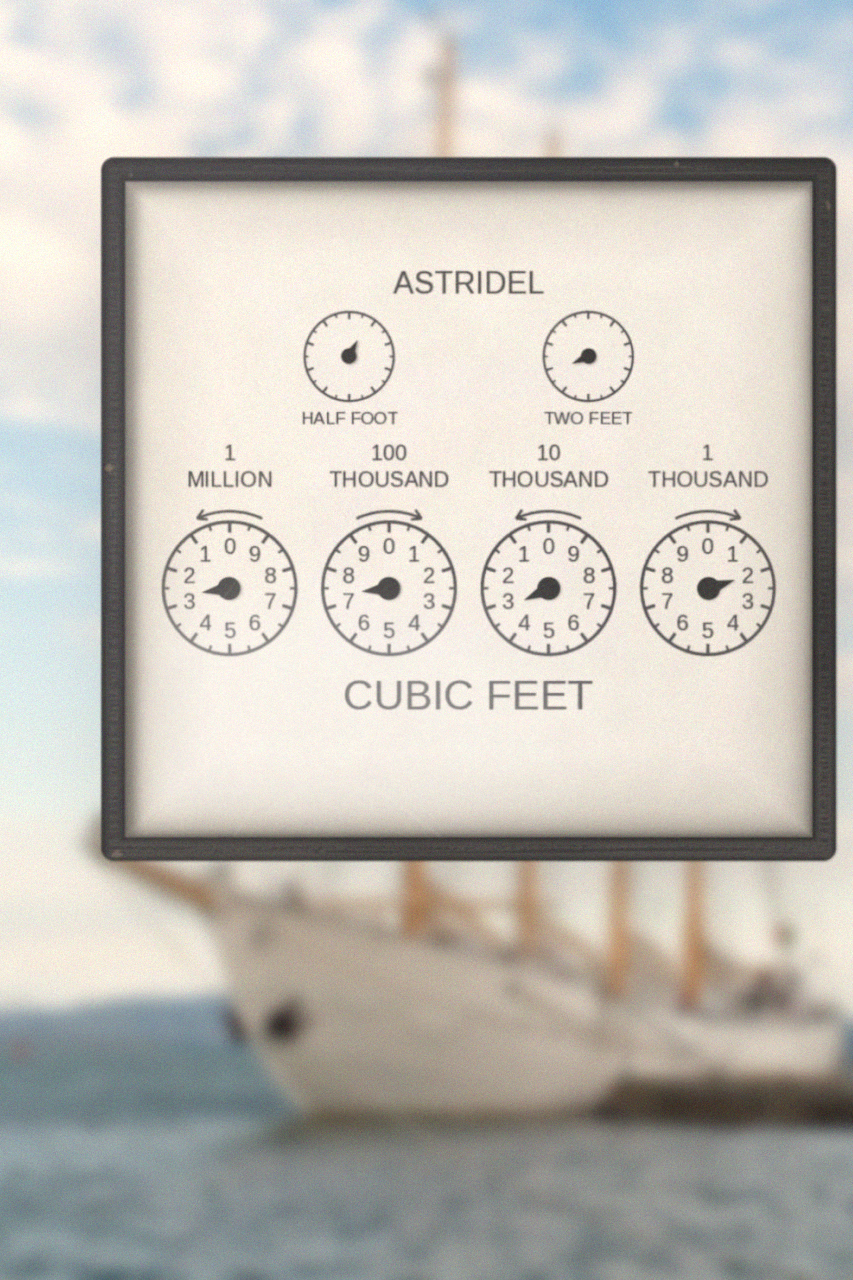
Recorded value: **273200** ft³
